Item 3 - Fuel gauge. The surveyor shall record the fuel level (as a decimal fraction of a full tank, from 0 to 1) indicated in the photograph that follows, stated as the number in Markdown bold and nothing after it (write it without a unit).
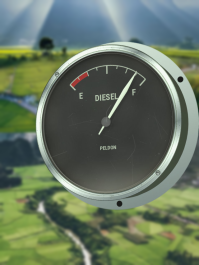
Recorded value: **0.875**
